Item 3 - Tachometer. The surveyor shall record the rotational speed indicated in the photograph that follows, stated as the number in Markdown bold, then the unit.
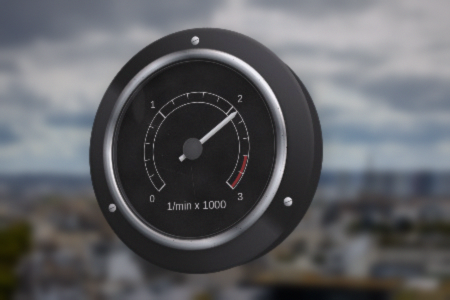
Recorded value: **2100** rpm
